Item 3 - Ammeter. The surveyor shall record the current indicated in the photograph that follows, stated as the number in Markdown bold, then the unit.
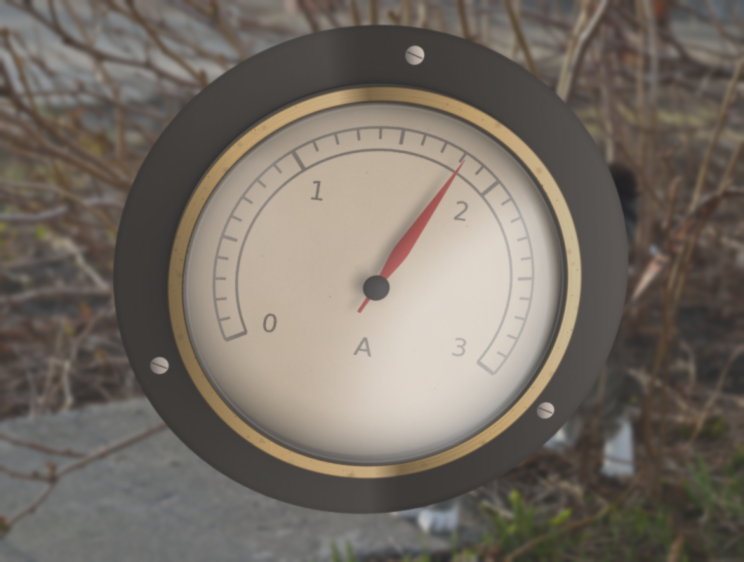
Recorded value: **1.8** A
